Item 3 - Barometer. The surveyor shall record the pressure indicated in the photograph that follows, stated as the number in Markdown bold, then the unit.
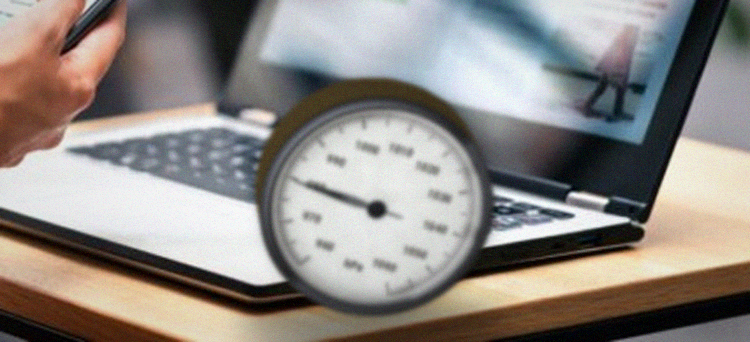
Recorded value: **980** hPa
